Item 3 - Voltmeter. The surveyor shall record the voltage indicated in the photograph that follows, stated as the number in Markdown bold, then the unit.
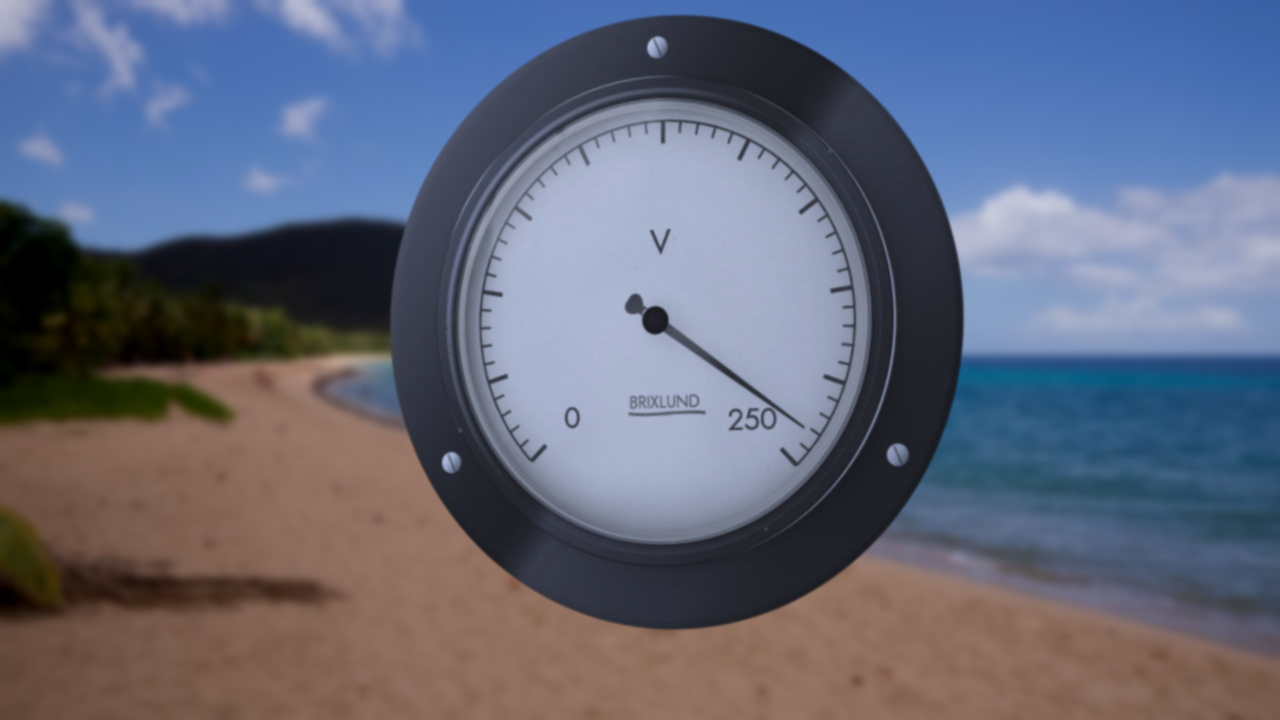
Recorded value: **240** V
